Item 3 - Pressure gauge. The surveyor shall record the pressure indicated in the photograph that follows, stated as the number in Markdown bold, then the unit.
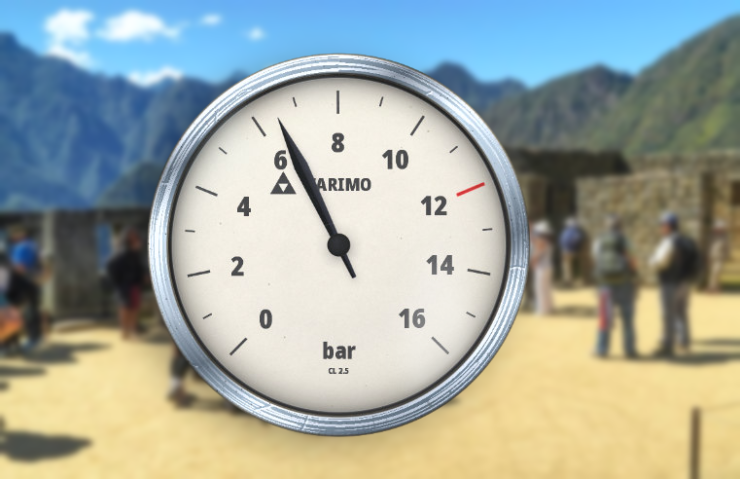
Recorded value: **6.5** bar
